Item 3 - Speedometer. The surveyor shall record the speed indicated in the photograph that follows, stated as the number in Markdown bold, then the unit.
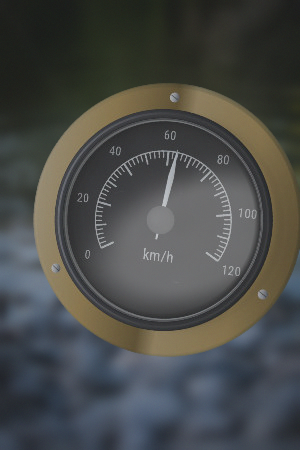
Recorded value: **64** km/h
